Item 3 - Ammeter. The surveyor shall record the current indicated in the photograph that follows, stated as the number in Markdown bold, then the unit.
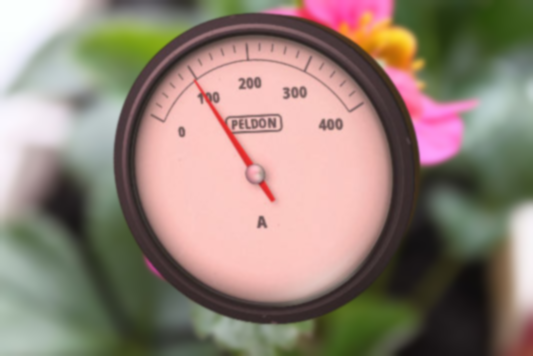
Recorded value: **100** A
